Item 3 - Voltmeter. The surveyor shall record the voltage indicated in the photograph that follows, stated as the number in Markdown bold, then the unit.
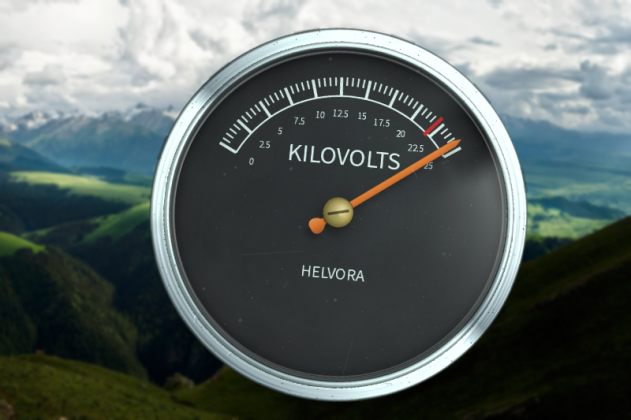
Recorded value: **24.5** kV
